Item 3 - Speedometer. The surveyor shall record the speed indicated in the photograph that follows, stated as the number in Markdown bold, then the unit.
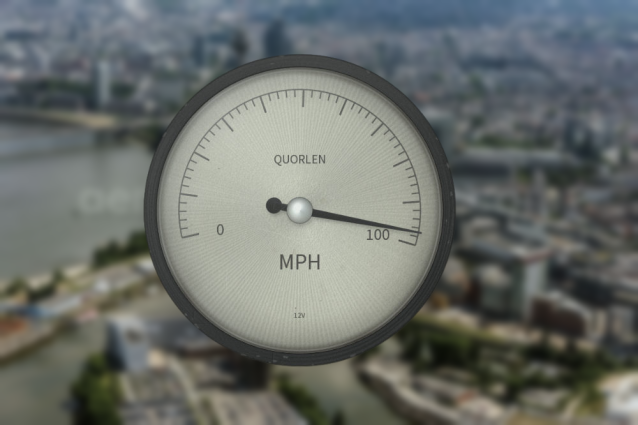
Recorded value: **97** mph
